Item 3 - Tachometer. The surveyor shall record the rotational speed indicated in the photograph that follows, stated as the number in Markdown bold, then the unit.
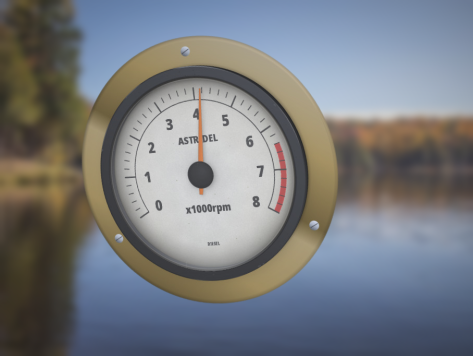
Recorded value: **4200** rpm
